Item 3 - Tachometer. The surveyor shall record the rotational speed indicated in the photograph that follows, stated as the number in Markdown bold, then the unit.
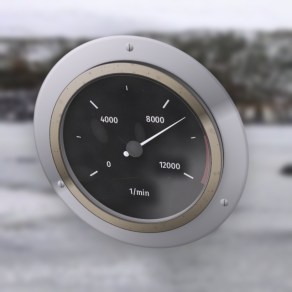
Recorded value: **9000** rpm
